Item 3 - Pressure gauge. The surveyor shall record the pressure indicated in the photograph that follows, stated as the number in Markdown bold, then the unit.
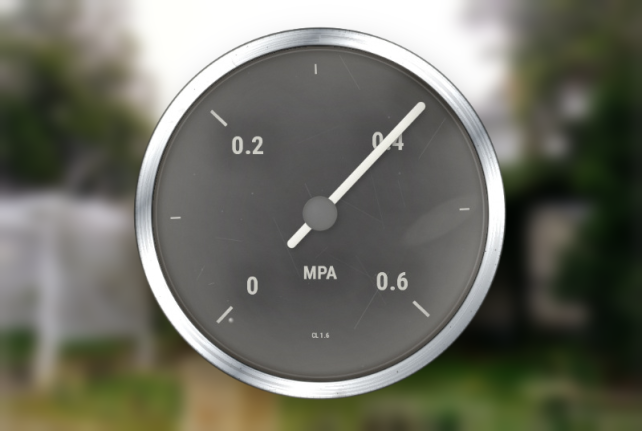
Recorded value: **0.4** MPa
